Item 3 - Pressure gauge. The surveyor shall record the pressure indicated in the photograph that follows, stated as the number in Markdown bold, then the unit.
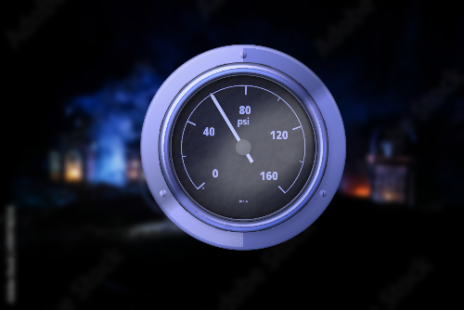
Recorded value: **60** psi
